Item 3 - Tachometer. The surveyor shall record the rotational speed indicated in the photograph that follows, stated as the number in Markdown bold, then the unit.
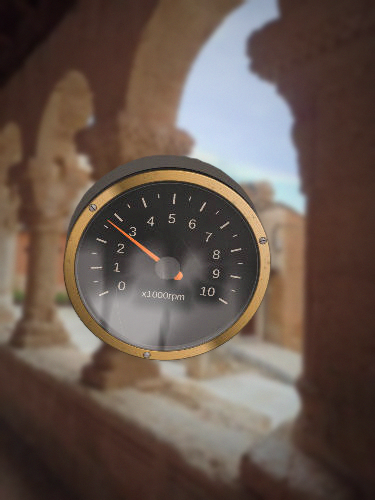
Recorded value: **2750** rpm
